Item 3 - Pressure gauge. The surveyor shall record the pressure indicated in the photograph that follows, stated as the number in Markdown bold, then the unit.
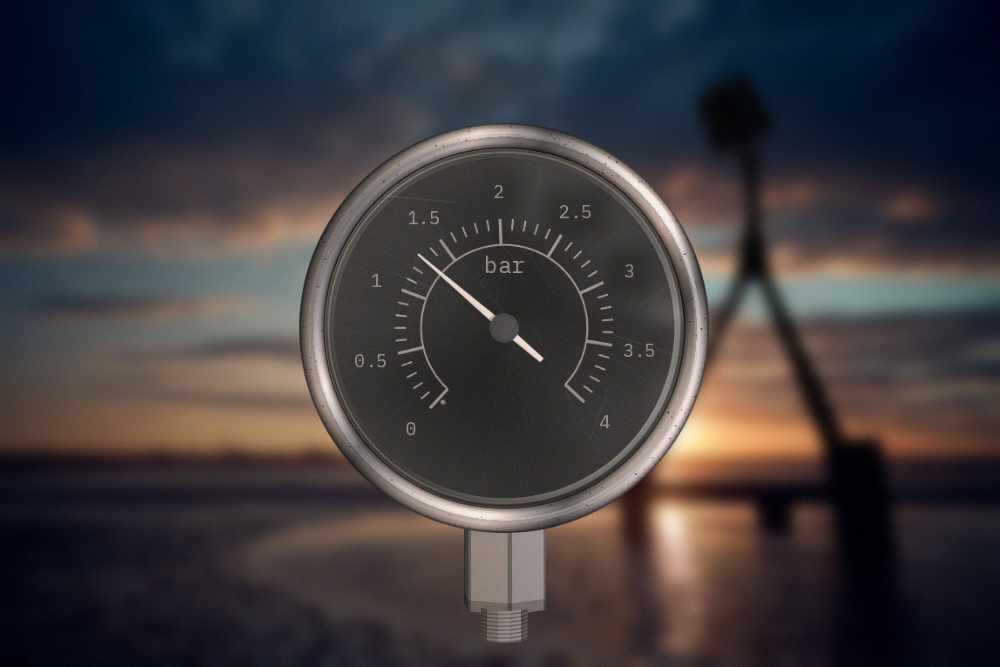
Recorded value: **1.3** bar
